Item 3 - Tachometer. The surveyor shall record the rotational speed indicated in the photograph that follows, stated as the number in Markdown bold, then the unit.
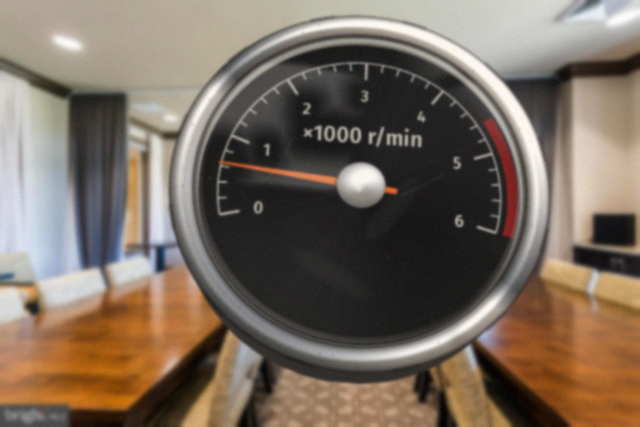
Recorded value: **600** rpm
